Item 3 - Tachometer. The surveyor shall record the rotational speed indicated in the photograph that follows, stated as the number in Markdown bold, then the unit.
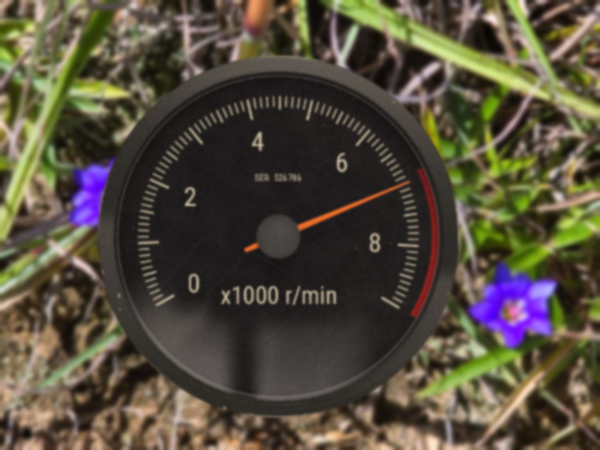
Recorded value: **7000** rpm
